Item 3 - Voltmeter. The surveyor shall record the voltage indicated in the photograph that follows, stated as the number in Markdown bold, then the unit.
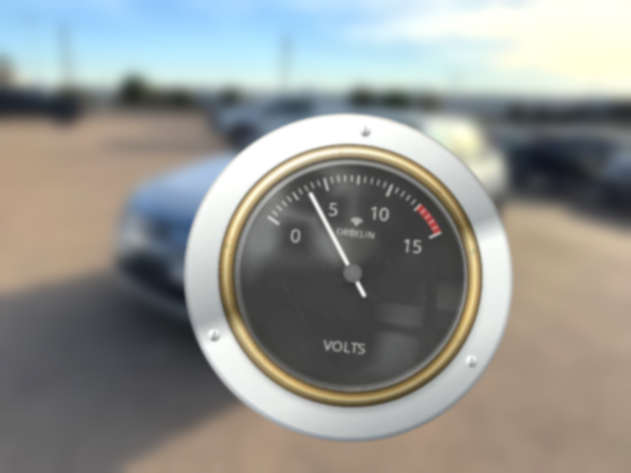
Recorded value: **3.5** V
